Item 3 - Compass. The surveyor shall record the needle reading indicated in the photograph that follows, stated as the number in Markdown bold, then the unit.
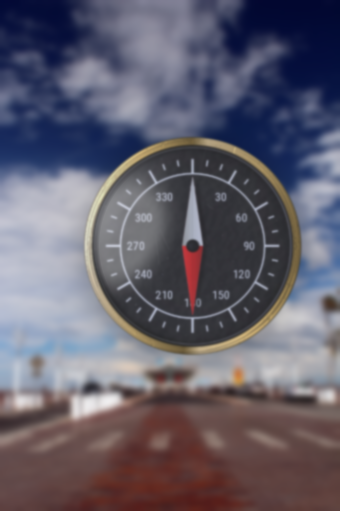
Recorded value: **180** °
